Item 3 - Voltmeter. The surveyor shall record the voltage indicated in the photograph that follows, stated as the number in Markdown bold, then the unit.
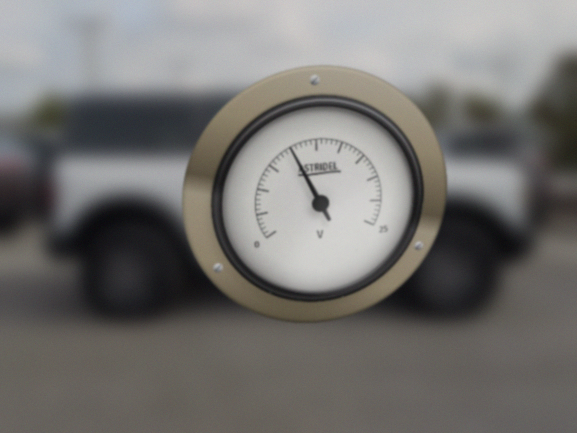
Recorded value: **10** V
